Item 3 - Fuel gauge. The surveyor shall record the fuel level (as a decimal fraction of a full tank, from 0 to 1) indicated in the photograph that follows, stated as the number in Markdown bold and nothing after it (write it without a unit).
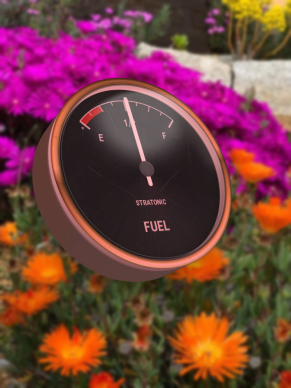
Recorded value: **0.5**
